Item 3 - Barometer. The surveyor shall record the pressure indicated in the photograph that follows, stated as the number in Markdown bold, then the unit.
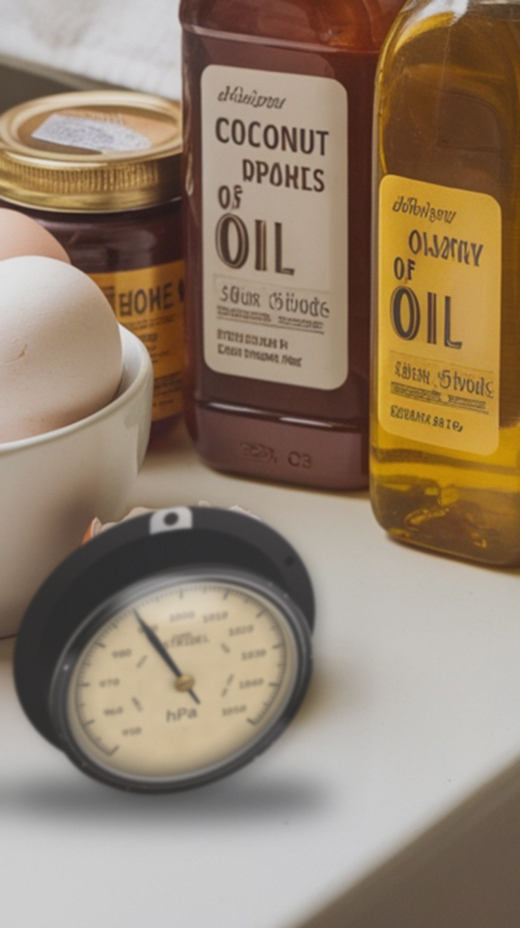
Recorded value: **990** hPa
